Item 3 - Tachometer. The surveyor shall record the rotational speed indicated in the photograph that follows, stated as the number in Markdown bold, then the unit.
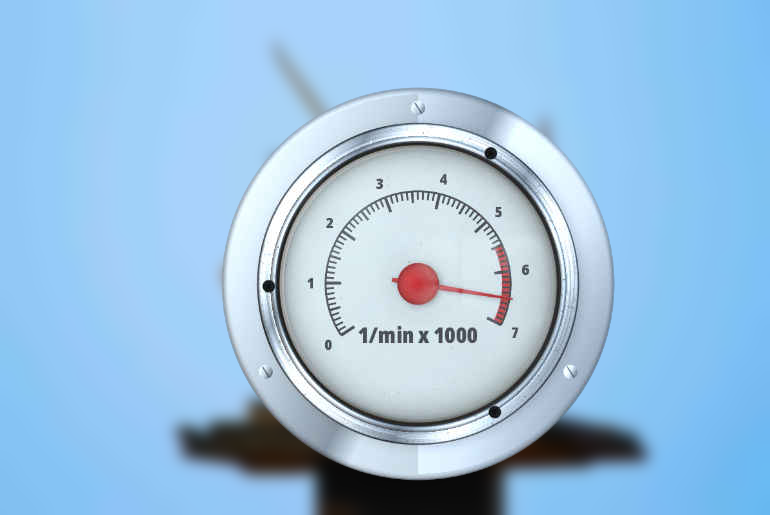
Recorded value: **6500** rpm
